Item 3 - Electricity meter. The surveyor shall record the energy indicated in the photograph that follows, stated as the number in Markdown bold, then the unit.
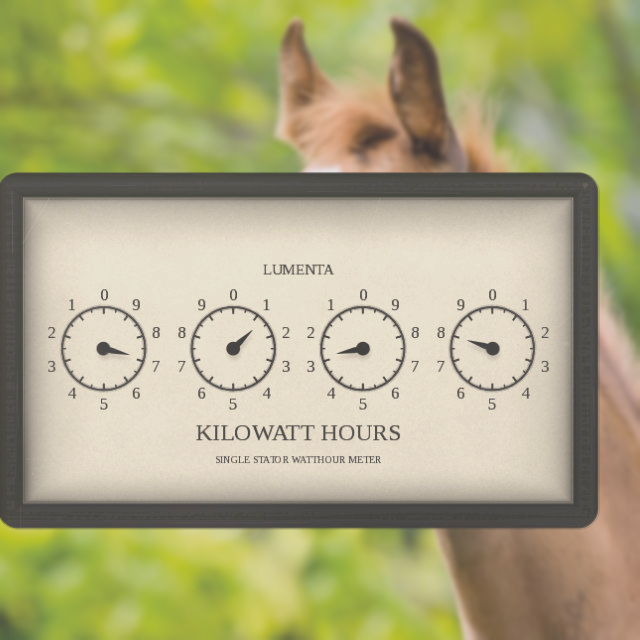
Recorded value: **7128** kWh
